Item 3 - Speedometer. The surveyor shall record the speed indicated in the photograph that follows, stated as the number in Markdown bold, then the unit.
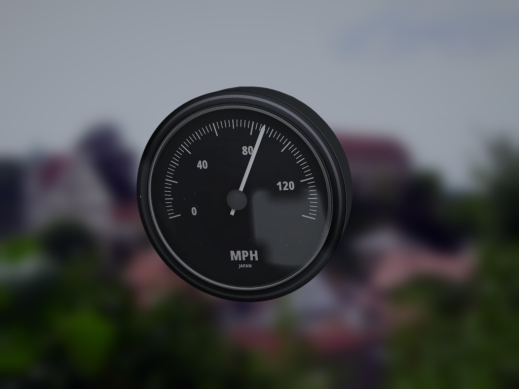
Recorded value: **86** mph
